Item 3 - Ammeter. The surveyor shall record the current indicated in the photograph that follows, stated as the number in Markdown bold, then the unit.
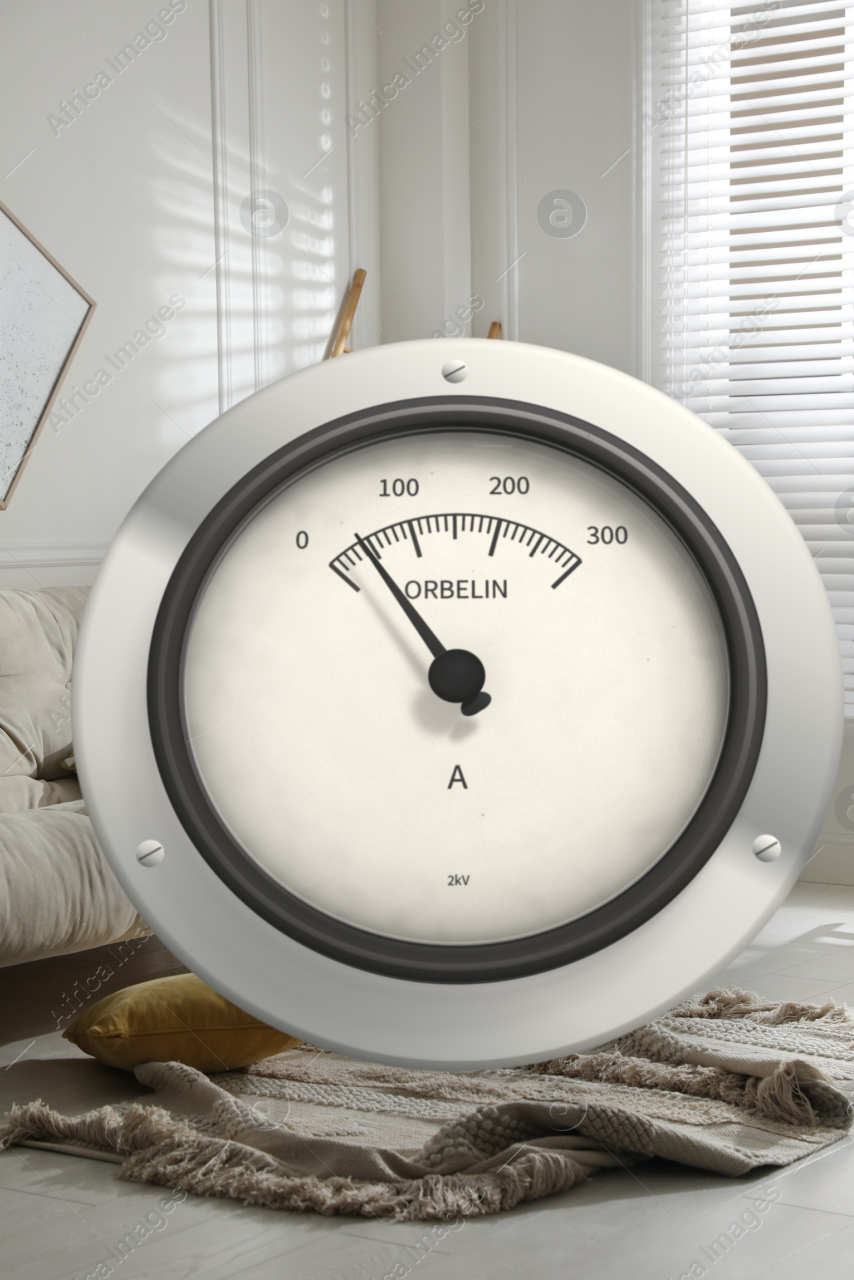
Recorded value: **40** A
